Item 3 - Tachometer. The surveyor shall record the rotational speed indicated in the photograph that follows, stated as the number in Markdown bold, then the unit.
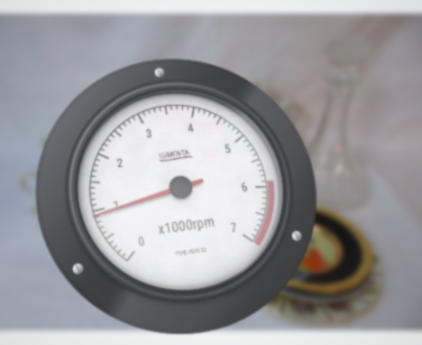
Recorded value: **900** rpm
